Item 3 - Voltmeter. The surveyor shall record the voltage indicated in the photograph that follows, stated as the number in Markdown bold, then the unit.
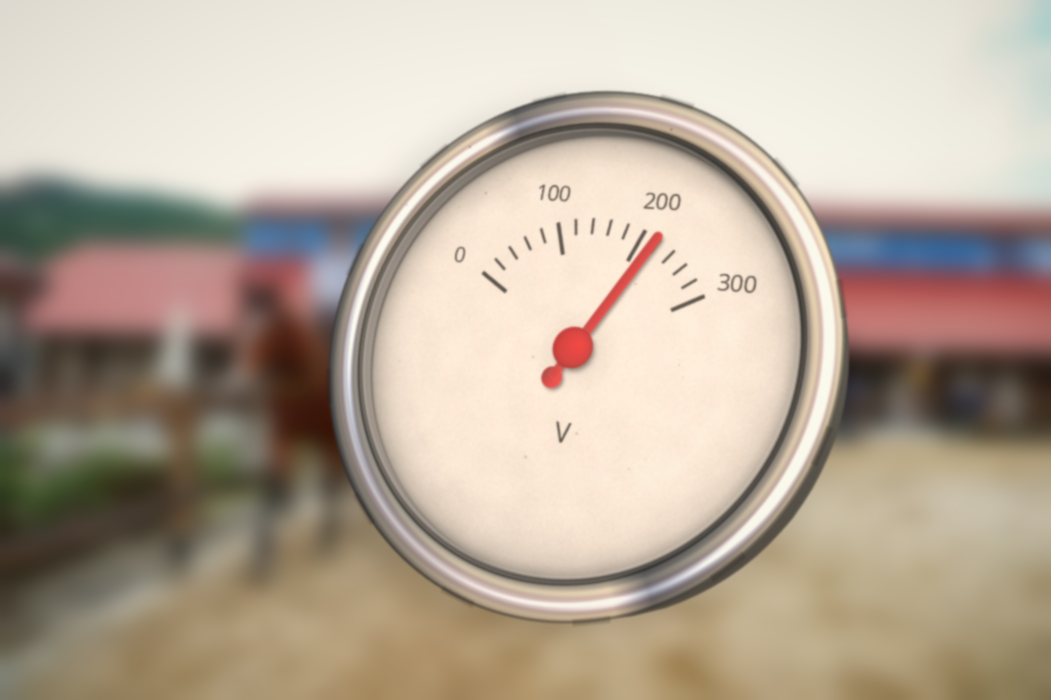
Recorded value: **220** V
